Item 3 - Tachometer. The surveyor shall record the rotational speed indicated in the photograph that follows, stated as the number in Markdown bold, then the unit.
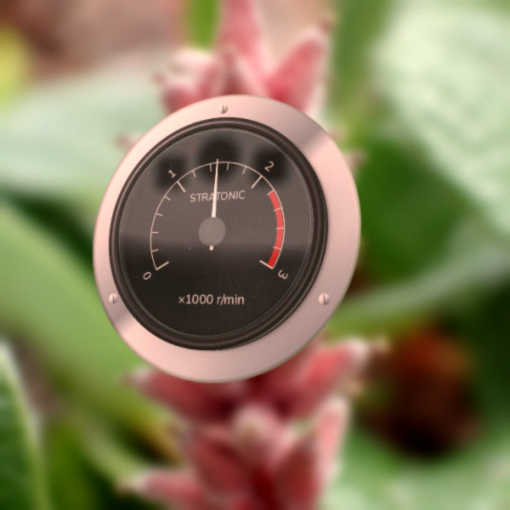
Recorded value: **1500** rpm
